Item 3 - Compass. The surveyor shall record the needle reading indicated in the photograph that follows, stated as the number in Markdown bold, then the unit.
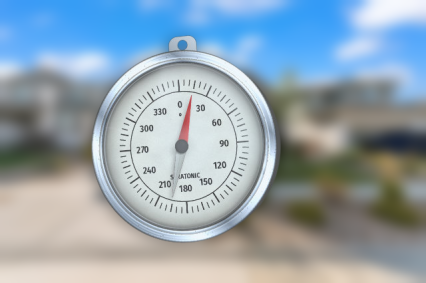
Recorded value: **15** °
